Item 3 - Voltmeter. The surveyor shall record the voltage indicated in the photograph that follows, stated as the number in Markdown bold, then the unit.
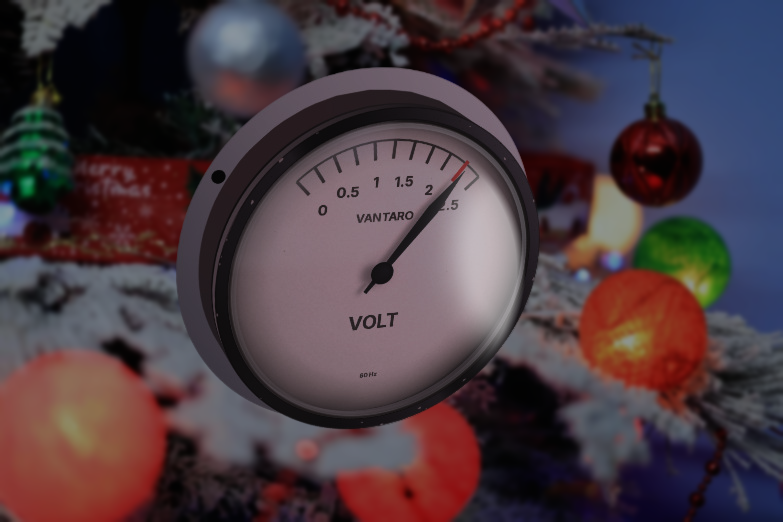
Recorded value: **2.25** V
